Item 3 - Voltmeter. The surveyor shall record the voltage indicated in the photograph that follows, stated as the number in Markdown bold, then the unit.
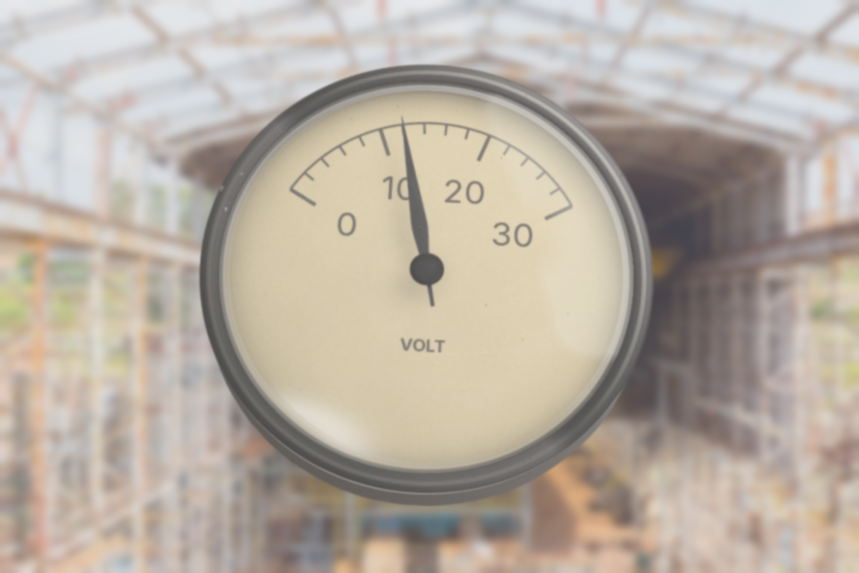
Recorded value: **12** V
